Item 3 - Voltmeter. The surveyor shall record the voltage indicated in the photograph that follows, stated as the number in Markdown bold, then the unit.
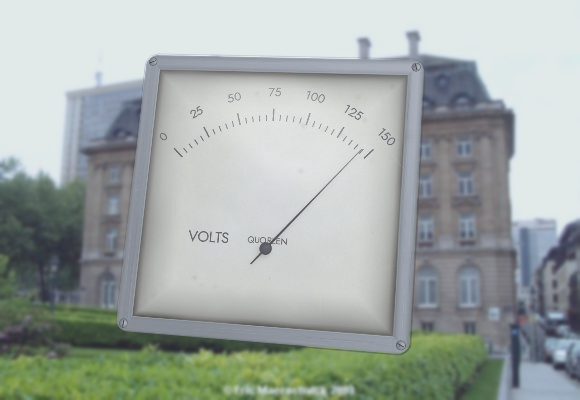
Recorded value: **145** V
